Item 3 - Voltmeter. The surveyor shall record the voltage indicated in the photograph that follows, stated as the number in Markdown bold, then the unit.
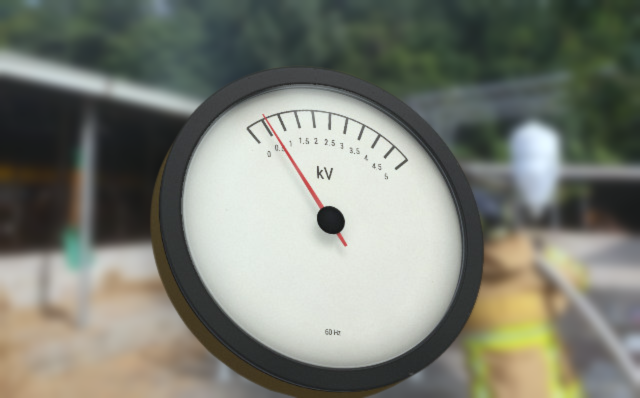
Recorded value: **0.5** kV
